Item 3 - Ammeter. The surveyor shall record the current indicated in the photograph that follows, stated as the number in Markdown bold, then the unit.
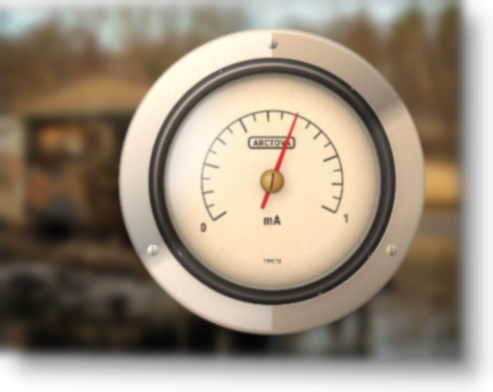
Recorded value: **0.6** mA
